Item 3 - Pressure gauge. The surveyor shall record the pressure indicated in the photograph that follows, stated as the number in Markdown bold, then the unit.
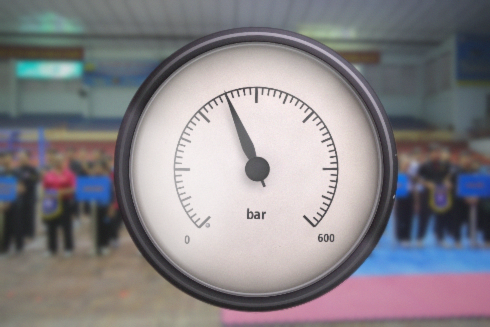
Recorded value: **250** bar
